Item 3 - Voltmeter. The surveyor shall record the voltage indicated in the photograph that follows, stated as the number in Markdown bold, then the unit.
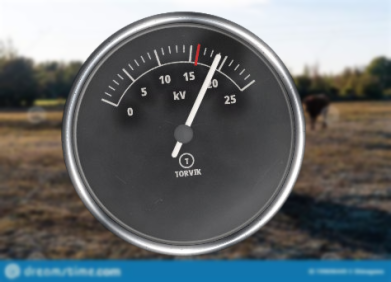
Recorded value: **19** kV
